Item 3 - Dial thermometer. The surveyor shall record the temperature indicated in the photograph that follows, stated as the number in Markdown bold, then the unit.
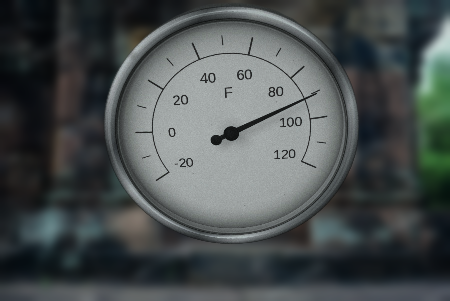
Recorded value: **90** °F
